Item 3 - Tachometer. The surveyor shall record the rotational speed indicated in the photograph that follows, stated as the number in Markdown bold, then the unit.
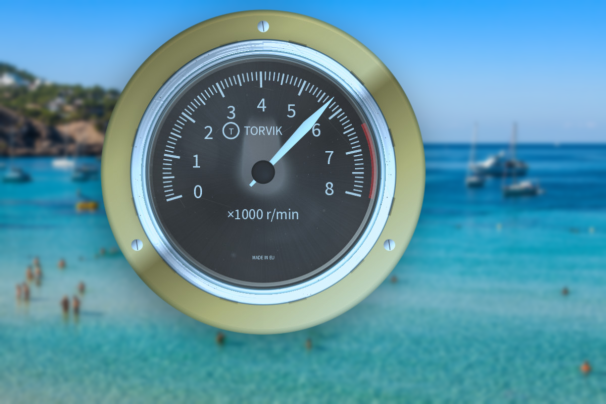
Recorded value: **5700** rpm
